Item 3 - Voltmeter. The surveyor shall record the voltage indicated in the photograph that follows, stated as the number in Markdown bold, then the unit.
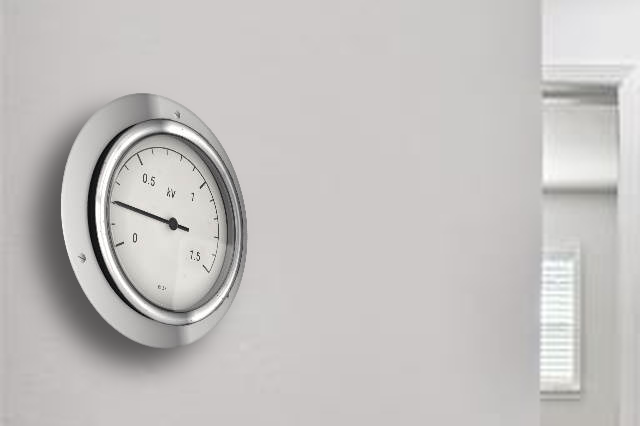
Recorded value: **0.2** kV
